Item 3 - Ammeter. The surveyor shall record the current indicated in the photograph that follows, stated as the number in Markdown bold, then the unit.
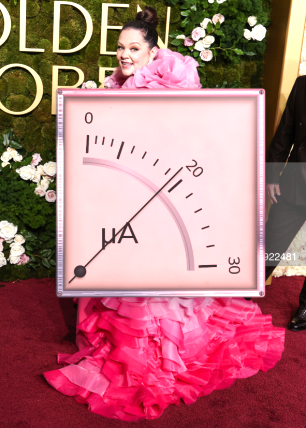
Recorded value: **19** µA
